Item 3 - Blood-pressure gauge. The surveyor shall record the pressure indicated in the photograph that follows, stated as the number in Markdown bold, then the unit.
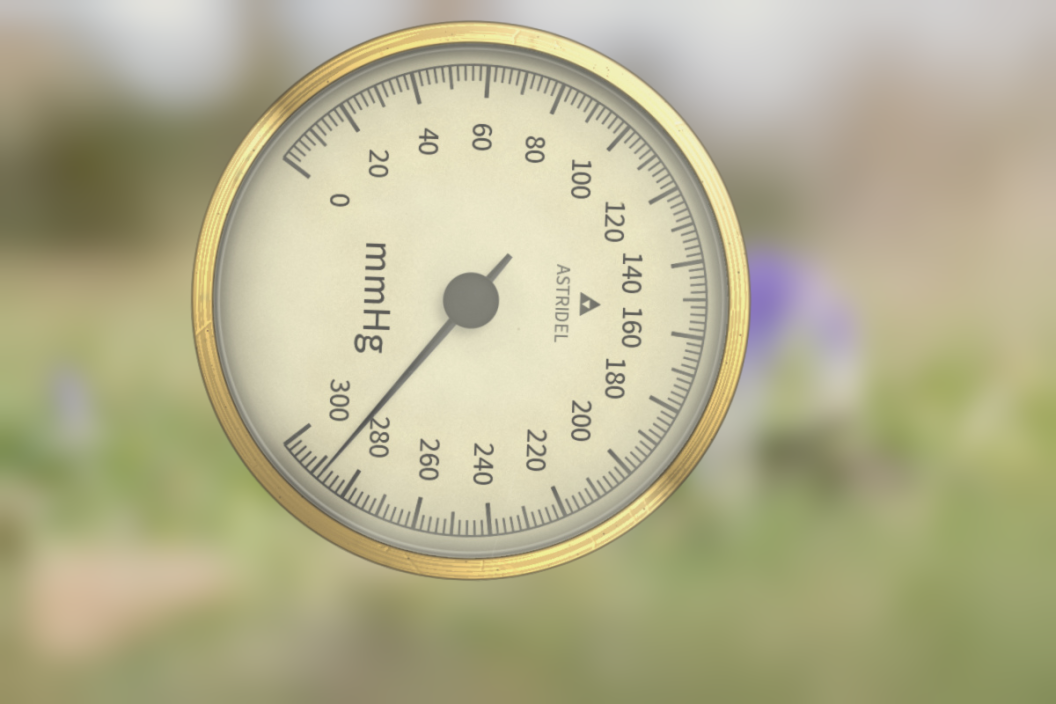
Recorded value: **288** mmHg
